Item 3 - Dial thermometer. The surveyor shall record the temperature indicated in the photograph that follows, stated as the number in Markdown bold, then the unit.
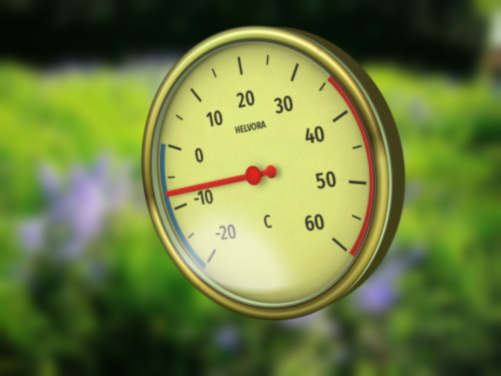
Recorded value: **-7.5** °C
